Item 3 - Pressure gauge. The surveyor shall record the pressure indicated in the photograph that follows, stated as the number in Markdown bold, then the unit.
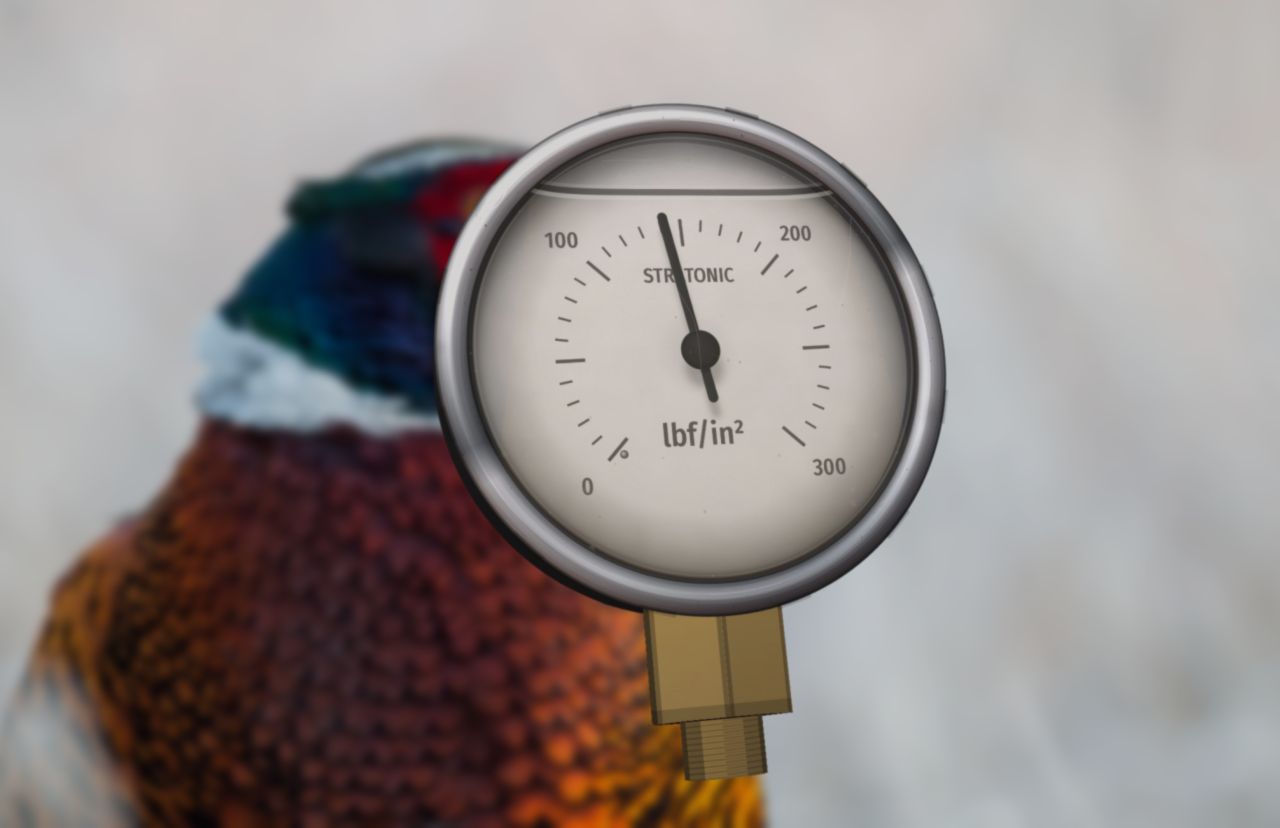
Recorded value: **140** psi
